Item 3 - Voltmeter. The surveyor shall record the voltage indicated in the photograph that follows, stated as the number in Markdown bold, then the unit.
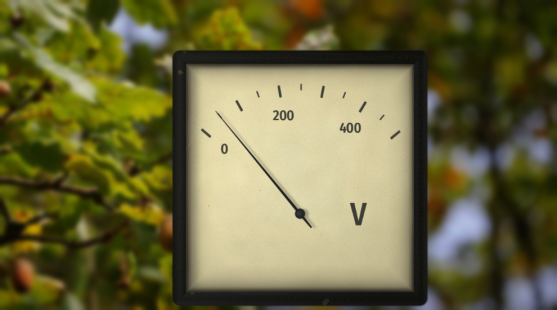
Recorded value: **50** V
